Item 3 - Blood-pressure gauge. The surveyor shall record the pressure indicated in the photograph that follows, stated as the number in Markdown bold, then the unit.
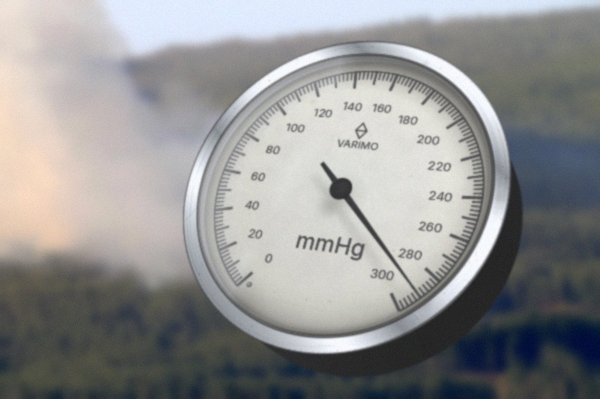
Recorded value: **290** mmHg
